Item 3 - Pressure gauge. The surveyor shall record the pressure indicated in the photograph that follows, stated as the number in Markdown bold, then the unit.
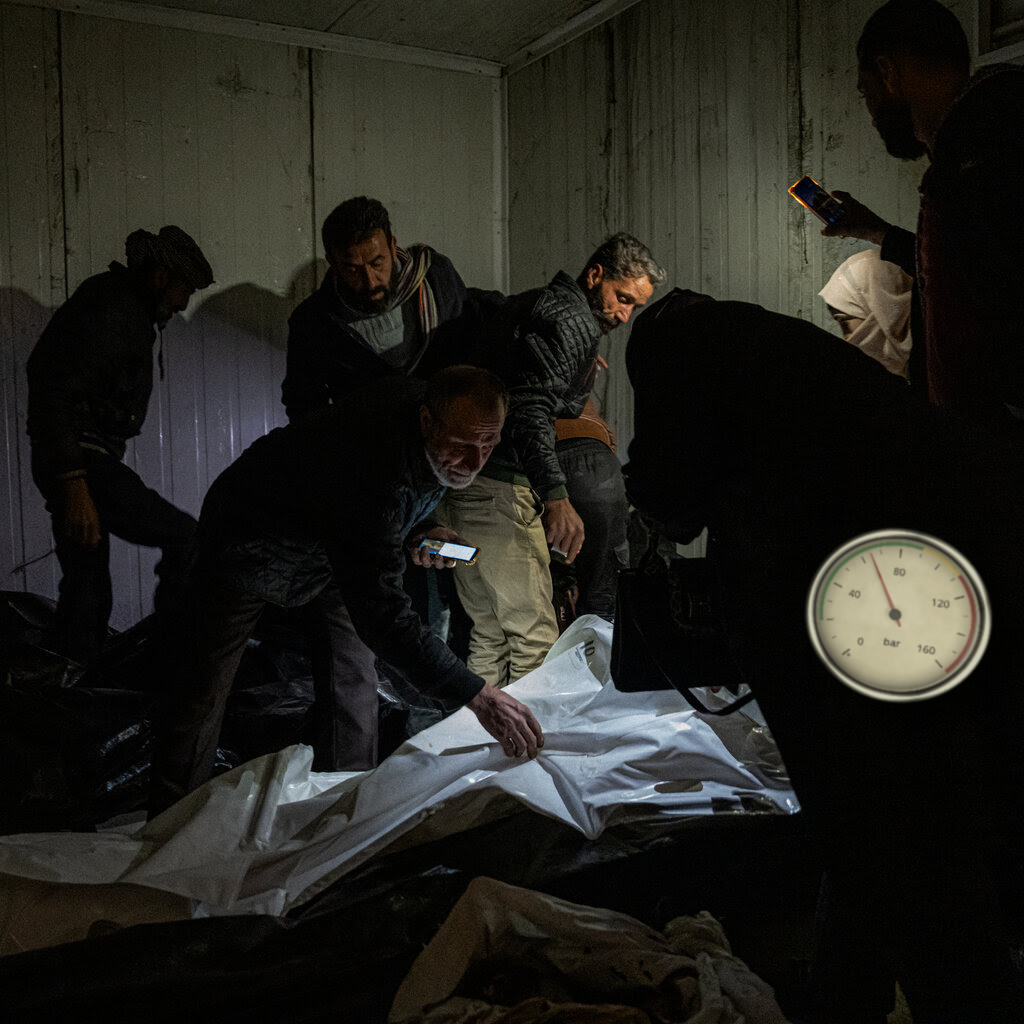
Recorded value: **65** bar
